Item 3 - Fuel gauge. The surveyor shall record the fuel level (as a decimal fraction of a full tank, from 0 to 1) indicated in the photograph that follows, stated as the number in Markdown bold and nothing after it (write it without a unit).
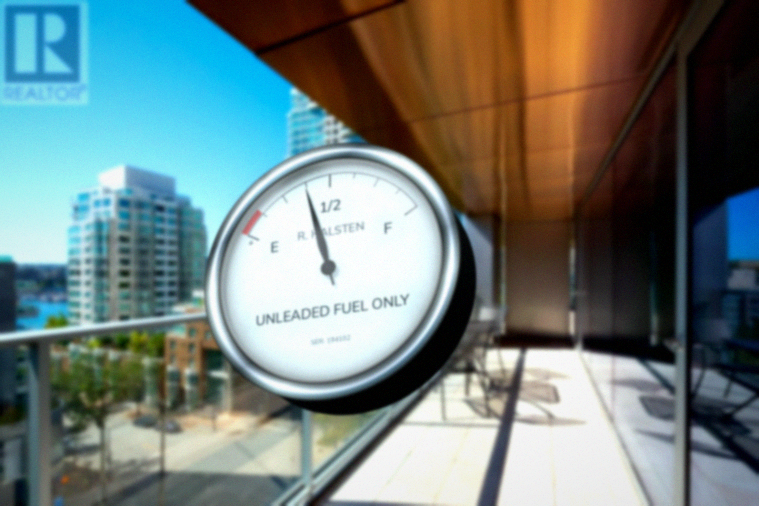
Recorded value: **0.375**
